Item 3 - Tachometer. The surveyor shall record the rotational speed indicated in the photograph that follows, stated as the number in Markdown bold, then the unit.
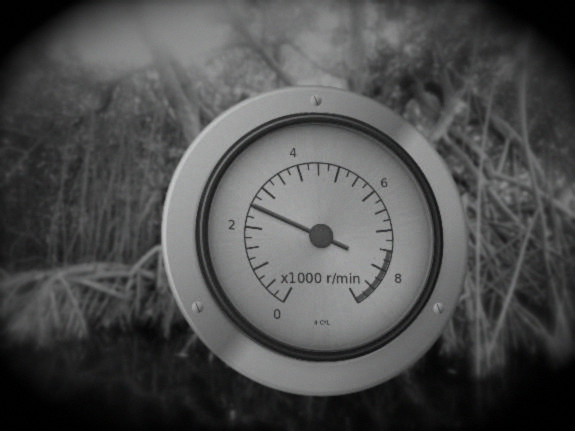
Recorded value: **2500** rpm
